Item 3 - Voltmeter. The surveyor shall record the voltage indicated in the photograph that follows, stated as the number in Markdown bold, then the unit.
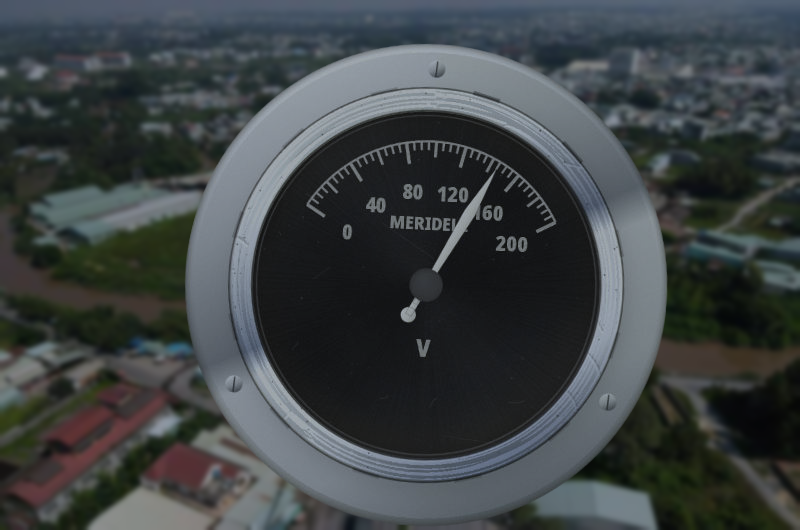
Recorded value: **145** V
